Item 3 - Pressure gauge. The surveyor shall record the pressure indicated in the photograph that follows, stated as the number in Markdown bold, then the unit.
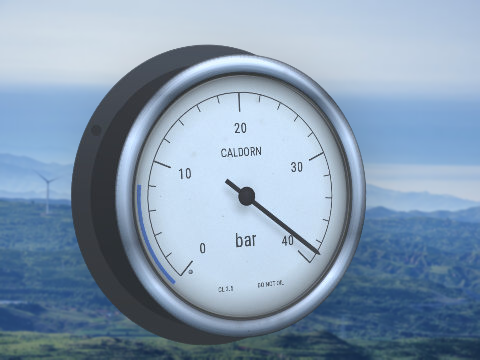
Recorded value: **39** bar
